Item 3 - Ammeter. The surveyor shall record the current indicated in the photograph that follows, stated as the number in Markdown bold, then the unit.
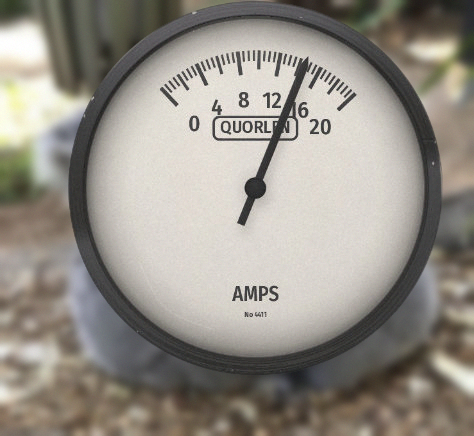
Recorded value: **14.5** A
